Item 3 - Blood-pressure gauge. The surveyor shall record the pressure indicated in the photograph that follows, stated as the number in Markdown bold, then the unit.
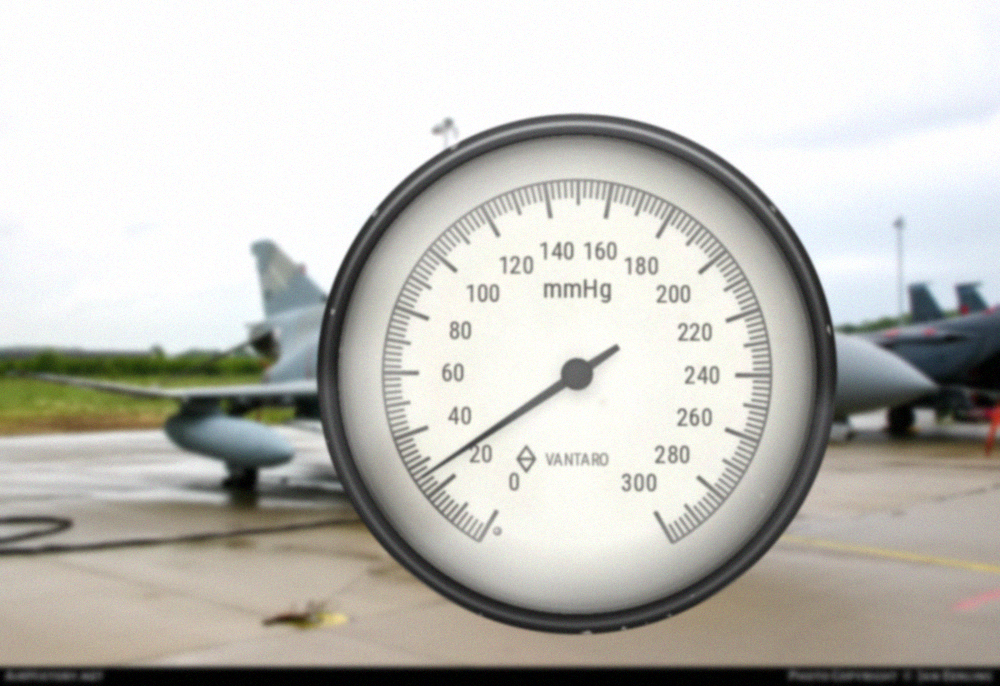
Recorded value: **26** mmHg
